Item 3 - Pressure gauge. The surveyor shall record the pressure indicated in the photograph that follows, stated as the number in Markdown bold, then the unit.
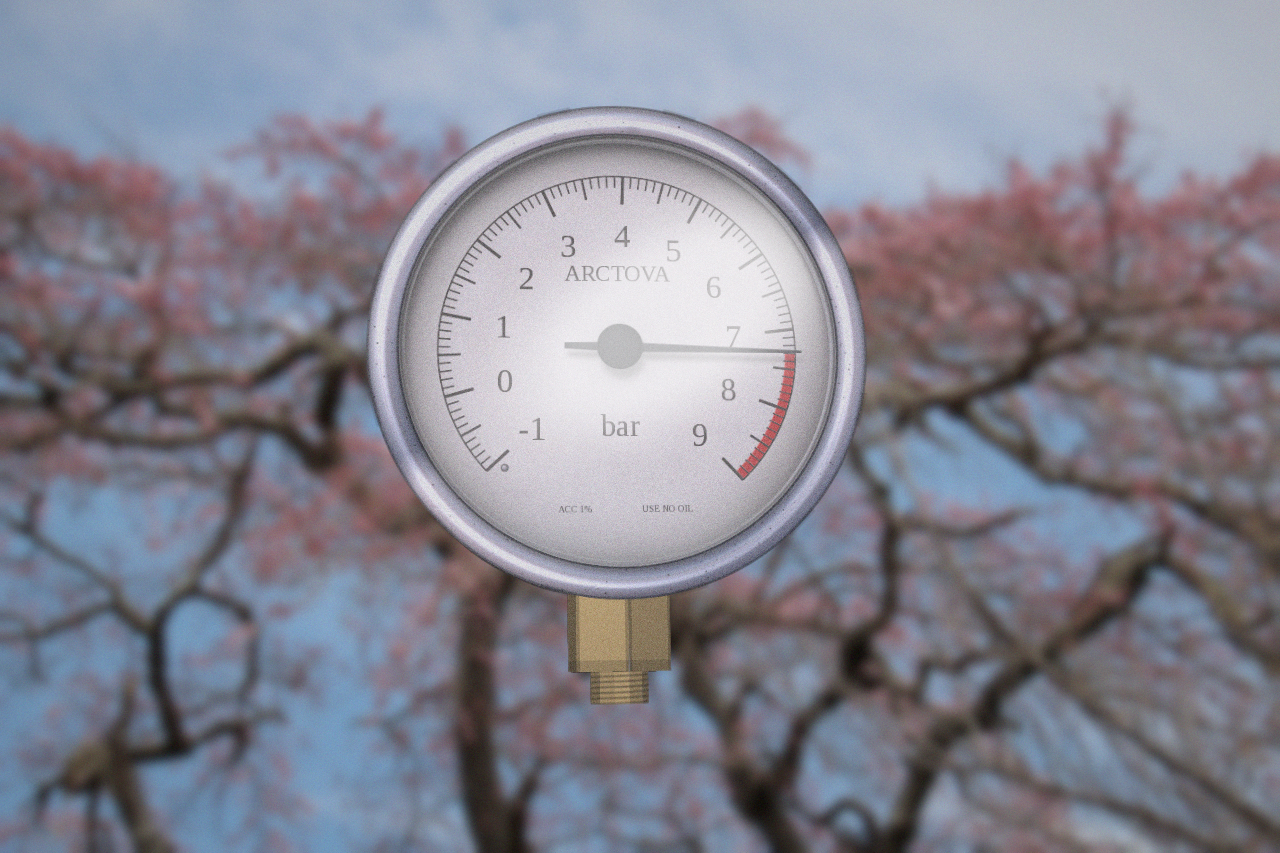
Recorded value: **7.3** bar
